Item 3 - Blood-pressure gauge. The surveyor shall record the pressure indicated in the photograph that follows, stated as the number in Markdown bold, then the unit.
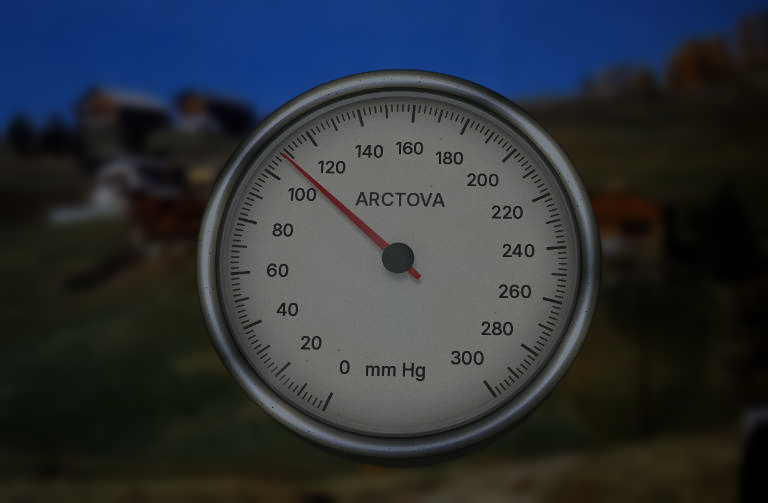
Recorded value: **108** mmHg
